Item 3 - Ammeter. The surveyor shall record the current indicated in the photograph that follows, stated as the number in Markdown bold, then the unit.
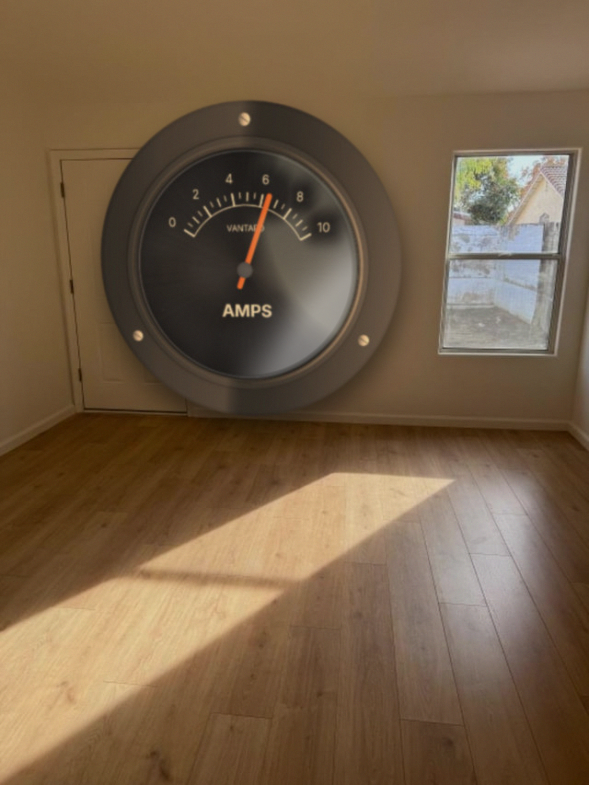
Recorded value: **6.5** A
